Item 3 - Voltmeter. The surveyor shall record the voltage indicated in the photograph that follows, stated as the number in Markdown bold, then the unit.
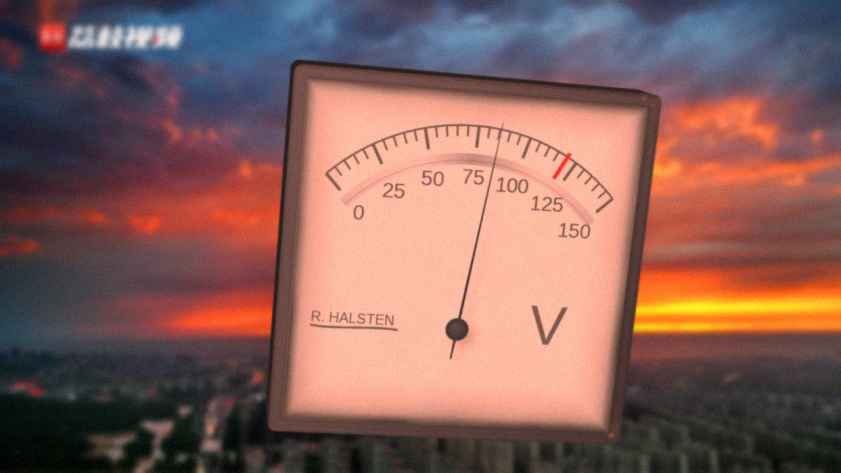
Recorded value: **85** V
